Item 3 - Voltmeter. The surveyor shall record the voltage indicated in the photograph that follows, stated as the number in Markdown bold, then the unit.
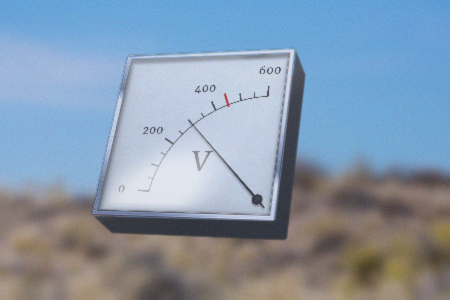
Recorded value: **300** V
